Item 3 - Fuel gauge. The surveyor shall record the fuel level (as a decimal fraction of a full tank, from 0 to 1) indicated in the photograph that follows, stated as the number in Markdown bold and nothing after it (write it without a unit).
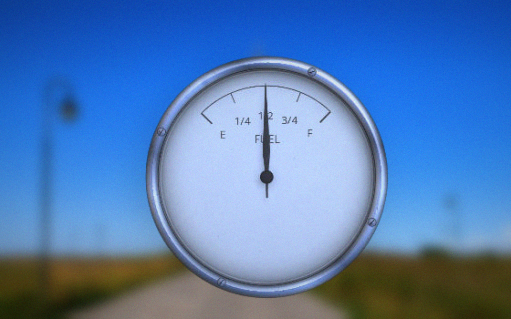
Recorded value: **0.5**
